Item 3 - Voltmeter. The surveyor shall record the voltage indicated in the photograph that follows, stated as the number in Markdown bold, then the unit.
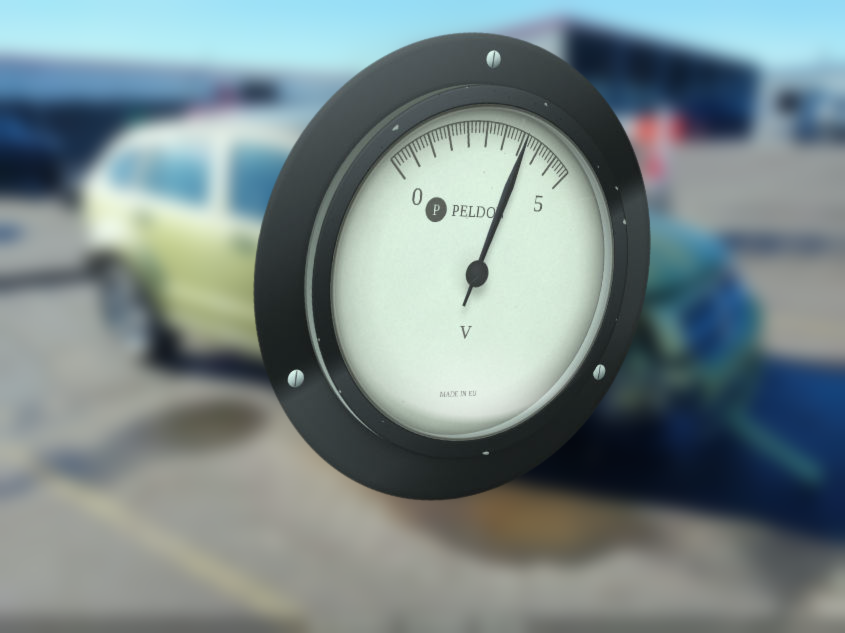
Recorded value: **3.5** V
